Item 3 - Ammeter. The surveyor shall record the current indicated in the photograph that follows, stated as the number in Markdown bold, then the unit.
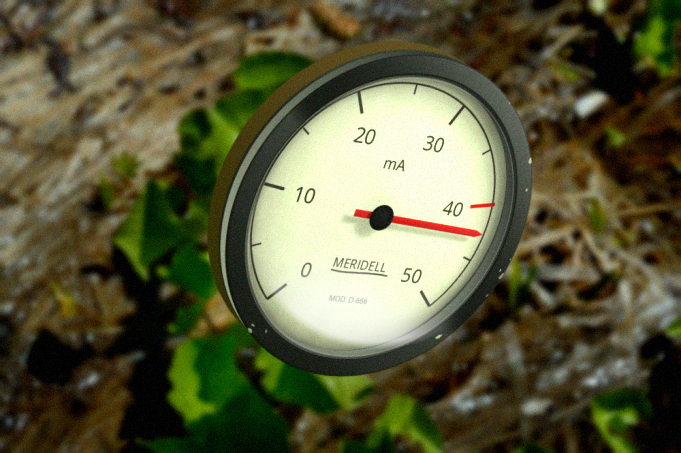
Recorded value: **42.5** mA
